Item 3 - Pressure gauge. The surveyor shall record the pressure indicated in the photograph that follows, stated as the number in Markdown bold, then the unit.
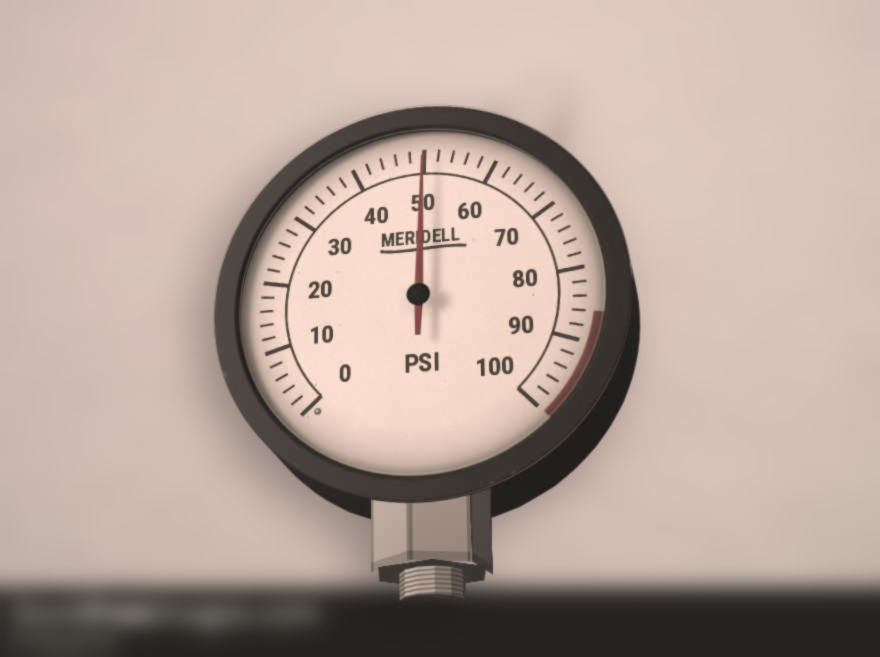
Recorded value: **50** psi
